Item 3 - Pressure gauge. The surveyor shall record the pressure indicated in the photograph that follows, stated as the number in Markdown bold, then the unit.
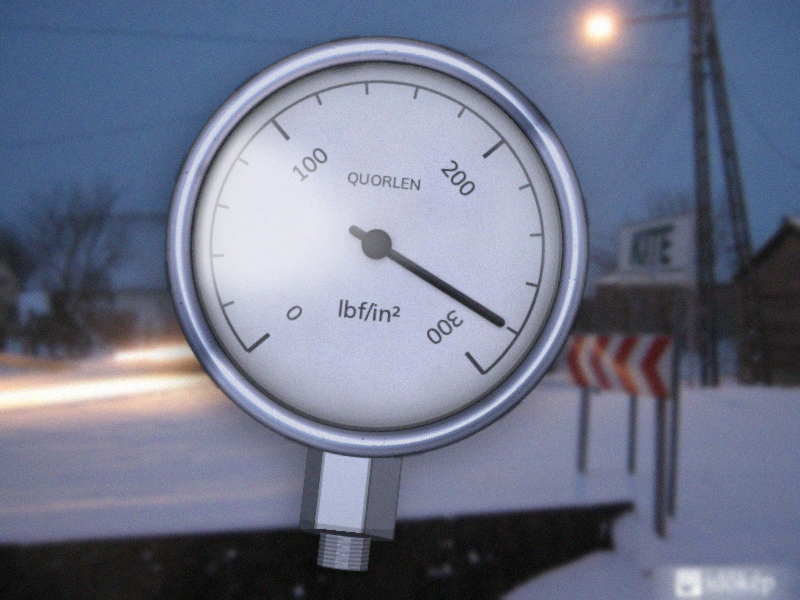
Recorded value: **280** psi
